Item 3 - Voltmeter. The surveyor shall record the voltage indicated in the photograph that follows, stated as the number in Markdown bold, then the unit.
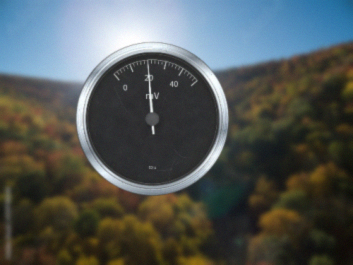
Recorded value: **20** mV
